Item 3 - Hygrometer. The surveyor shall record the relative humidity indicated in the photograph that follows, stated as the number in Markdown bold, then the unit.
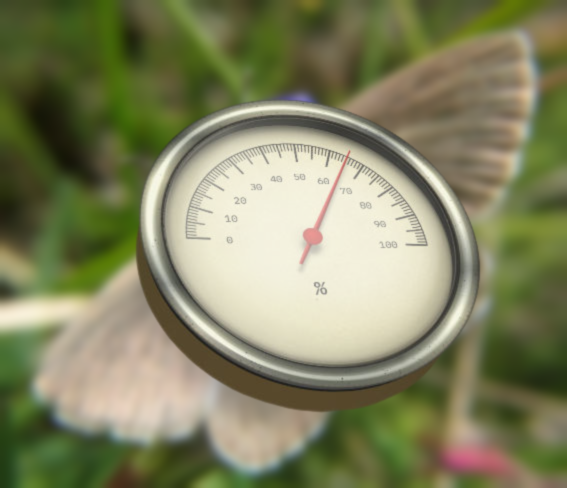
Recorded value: **65** %
